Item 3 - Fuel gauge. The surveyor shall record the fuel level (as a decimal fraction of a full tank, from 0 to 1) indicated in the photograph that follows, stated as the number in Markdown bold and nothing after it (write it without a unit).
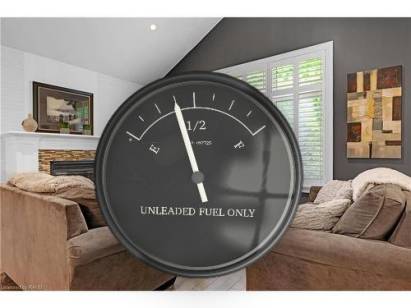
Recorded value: **0.375**
